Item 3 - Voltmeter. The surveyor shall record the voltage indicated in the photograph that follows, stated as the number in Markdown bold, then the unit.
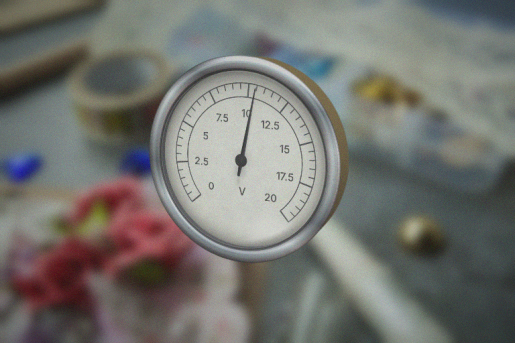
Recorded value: **10.5** V
